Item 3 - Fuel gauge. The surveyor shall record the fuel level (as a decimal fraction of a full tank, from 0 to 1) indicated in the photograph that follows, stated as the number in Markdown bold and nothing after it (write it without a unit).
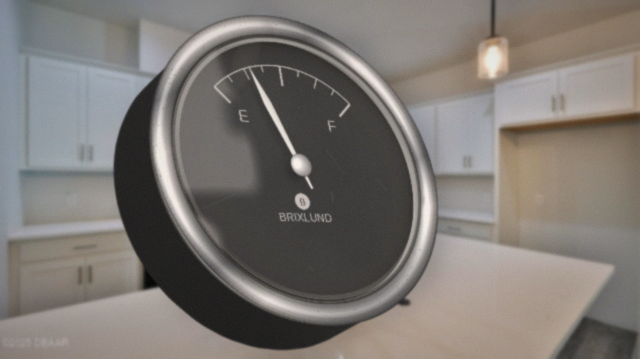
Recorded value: **0.25**
